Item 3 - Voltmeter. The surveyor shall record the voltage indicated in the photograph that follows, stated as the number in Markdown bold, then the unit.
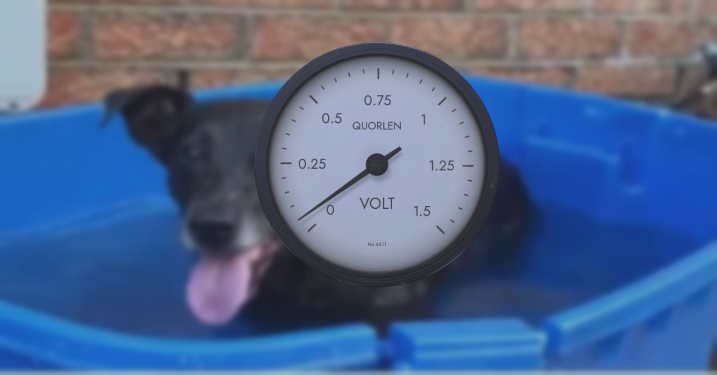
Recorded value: **0.05** V
